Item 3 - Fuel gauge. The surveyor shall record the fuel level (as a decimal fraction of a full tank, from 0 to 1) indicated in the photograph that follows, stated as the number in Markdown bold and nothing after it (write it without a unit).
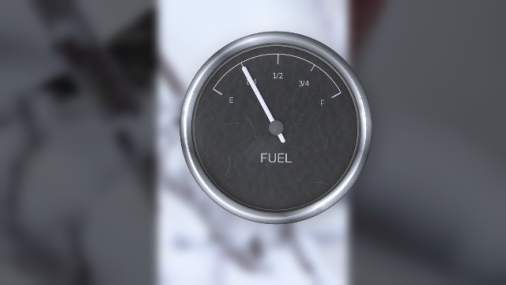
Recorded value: **0.25**
